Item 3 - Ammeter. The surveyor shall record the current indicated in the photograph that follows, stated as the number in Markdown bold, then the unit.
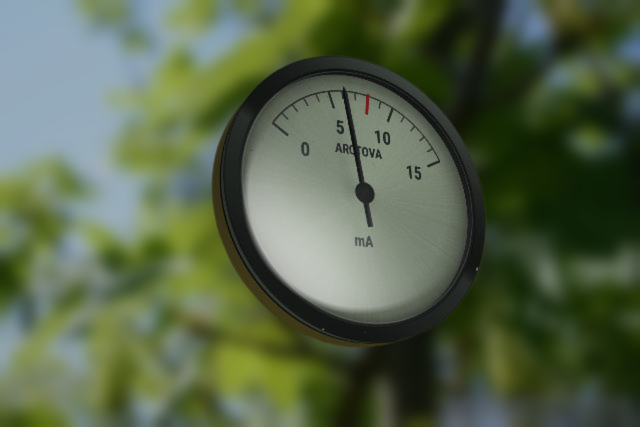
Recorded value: **6** mA
